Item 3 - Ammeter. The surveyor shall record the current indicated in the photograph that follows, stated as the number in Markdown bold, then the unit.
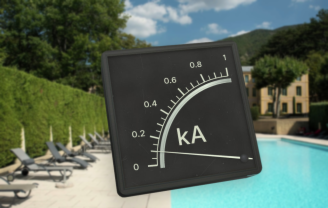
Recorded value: **0.1** kA
